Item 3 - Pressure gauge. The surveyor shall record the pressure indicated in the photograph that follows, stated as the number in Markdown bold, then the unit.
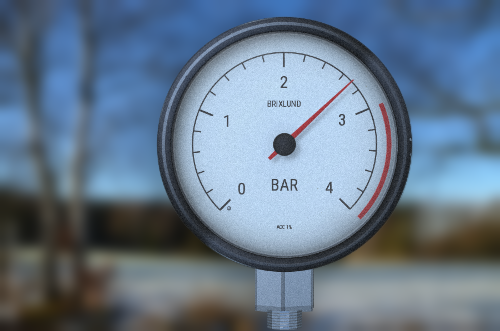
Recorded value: **2.7** bar
